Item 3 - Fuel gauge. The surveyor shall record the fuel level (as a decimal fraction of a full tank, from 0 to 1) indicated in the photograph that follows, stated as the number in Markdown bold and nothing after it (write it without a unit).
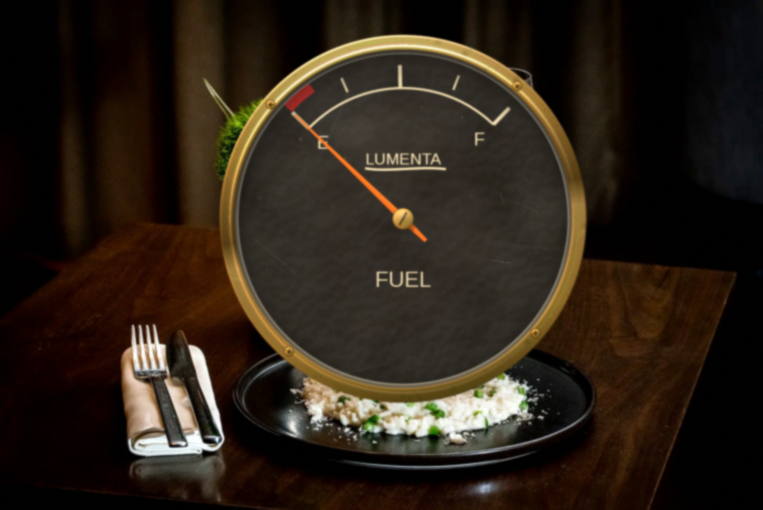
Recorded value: **0**
